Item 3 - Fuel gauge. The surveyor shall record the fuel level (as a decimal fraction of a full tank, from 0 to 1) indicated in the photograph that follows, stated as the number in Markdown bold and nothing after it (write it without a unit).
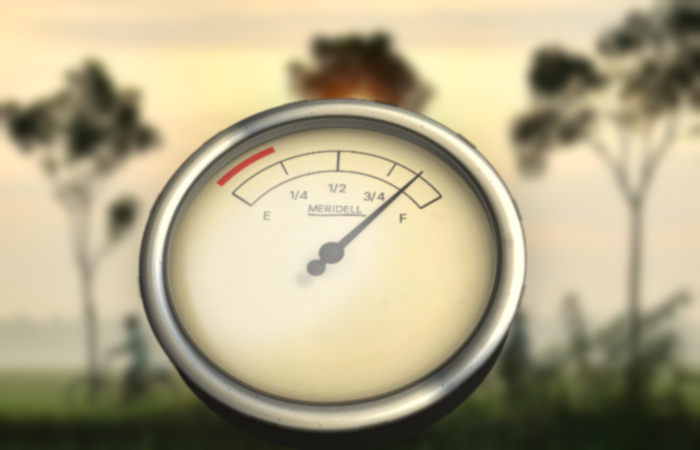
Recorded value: **0.875**
